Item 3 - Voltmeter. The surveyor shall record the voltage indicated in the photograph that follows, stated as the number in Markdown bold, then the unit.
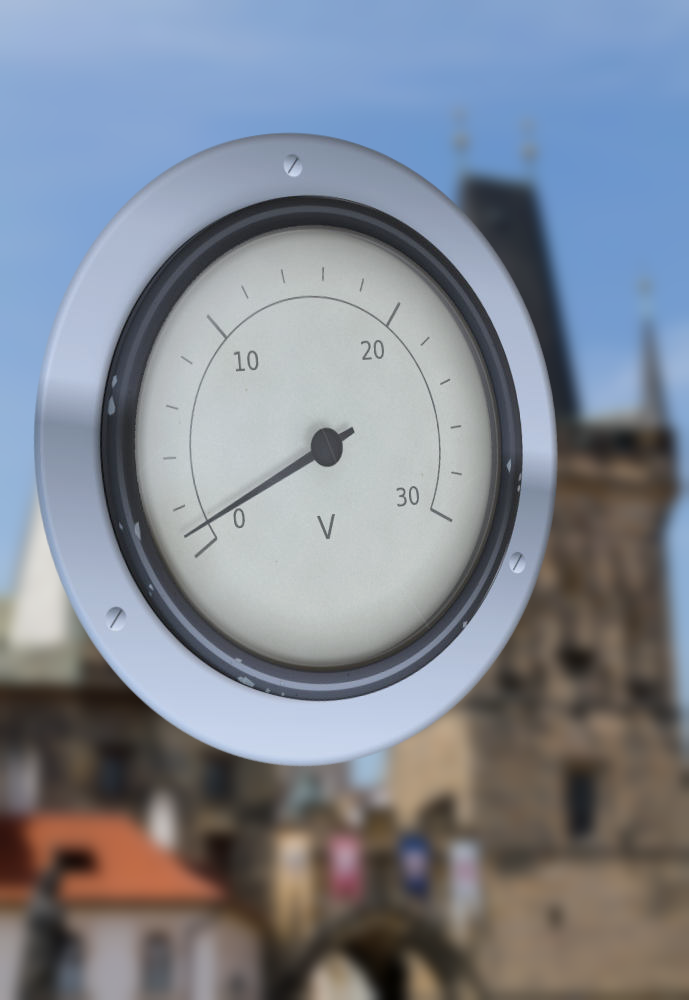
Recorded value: **1** V
